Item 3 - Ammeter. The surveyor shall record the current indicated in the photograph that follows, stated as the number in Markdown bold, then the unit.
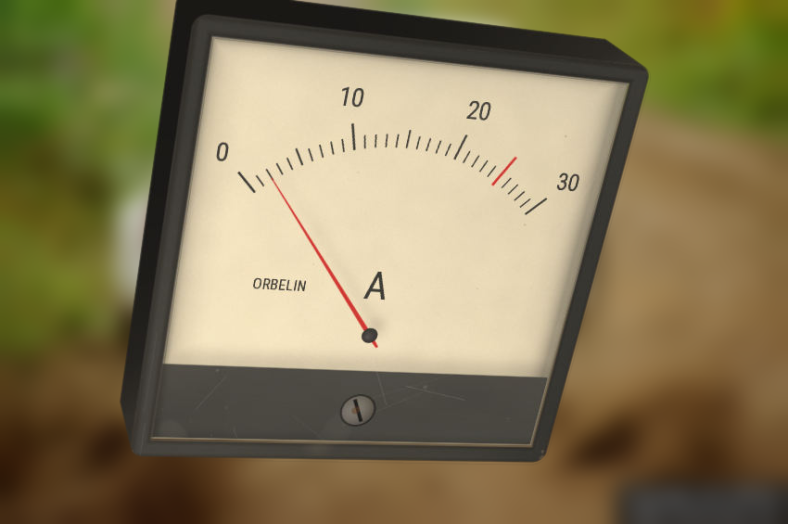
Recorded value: **2** A
